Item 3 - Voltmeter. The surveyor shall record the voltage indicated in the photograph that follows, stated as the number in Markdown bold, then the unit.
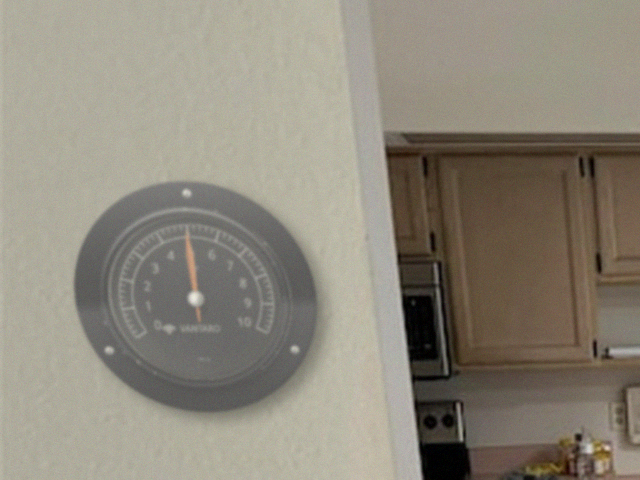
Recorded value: **5** V
